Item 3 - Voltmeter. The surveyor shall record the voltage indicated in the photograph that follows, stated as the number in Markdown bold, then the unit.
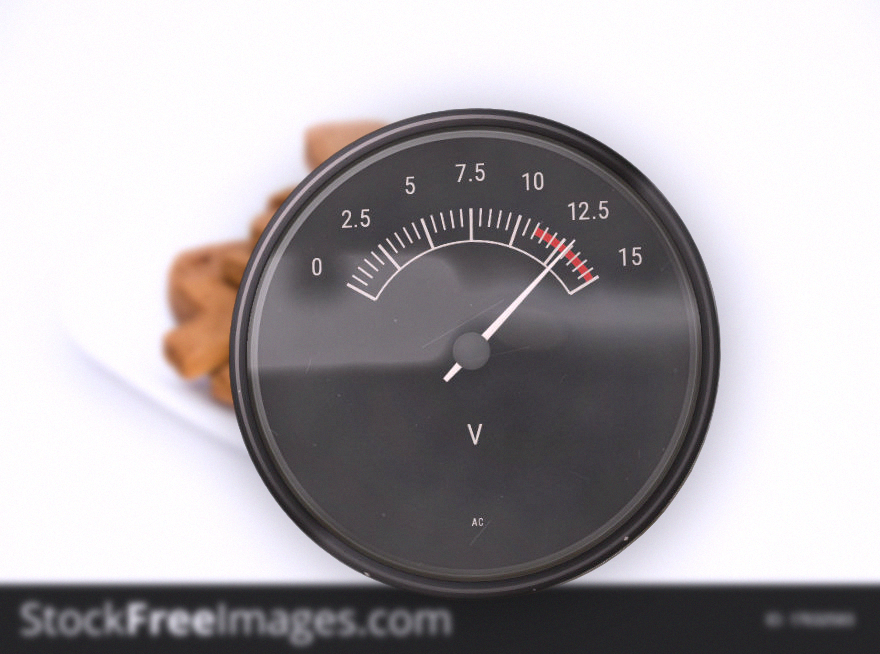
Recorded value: **13** V
